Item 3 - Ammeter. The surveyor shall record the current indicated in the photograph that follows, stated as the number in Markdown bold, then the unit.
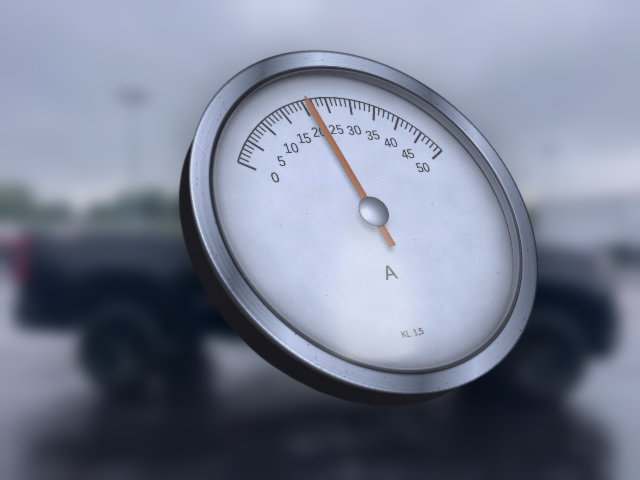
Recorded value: **20** A
